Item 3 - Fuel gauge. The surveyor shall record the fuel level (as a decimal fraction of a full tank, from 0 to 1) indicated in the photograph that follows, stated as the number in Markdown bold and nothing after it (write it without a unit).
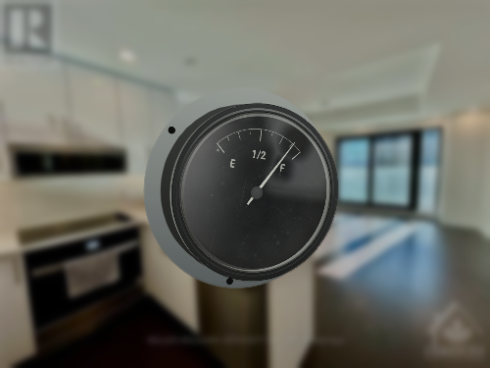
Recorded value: **0.875**
